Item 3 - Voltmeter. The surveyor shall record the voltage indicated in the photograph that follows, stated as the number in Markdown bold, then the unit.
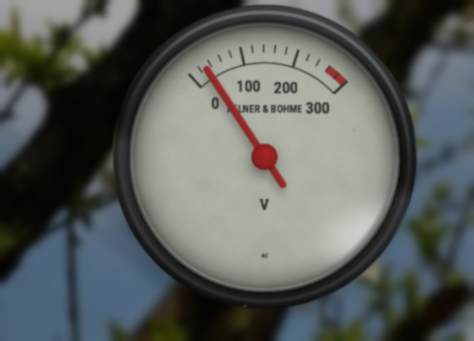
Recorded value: **30** V
